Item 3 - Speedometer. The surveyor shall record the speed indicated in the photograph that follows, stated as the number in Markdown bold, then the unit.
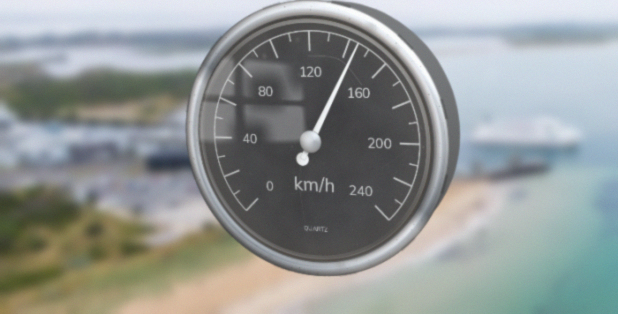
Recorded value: **145** km/h
